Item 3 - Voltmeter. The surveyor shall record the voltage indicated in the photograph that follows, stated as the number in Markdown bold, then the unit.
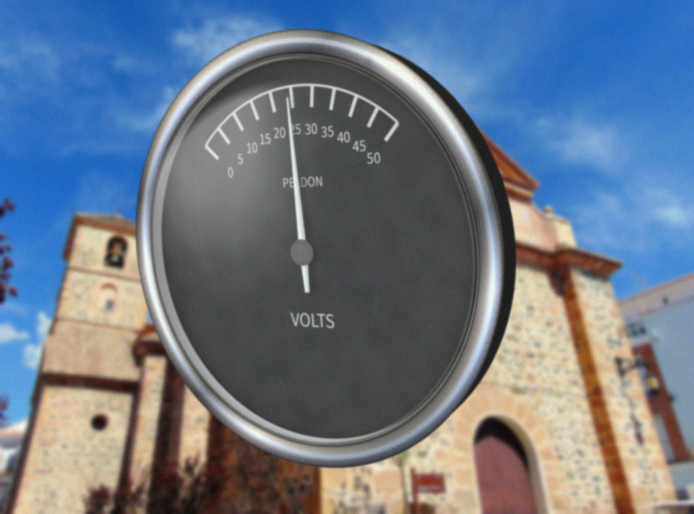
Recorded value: **25** V
